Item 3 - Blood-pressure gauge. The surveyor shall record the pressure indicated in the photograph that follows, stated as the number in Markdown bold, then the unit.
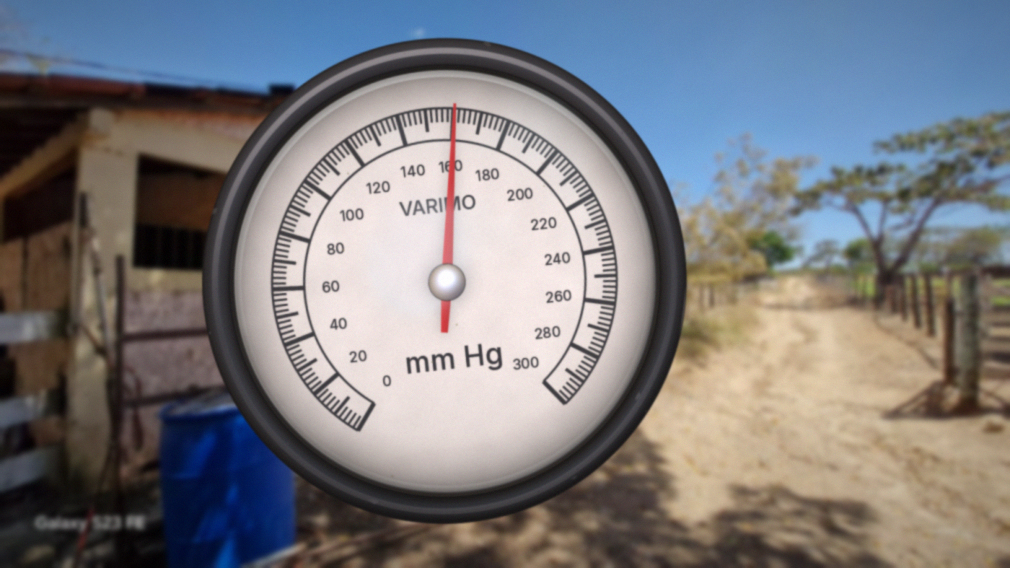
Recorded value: **160** mmHg
